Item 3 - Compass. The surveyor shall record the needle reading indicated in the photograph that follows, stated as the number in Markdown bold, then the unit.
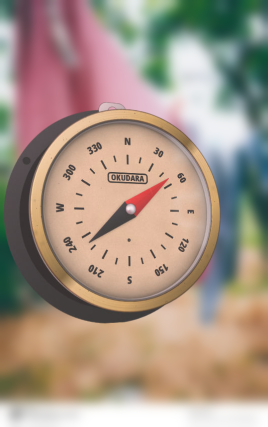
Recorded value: **52.5** °
